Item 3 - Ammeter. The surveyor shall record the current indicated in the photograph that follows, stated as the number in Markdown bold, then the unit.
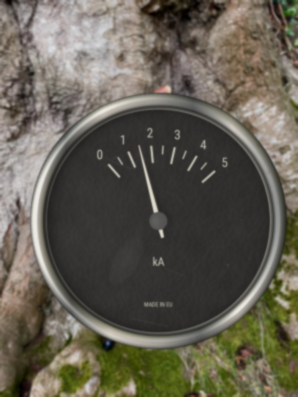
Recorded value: **1.5** kA
